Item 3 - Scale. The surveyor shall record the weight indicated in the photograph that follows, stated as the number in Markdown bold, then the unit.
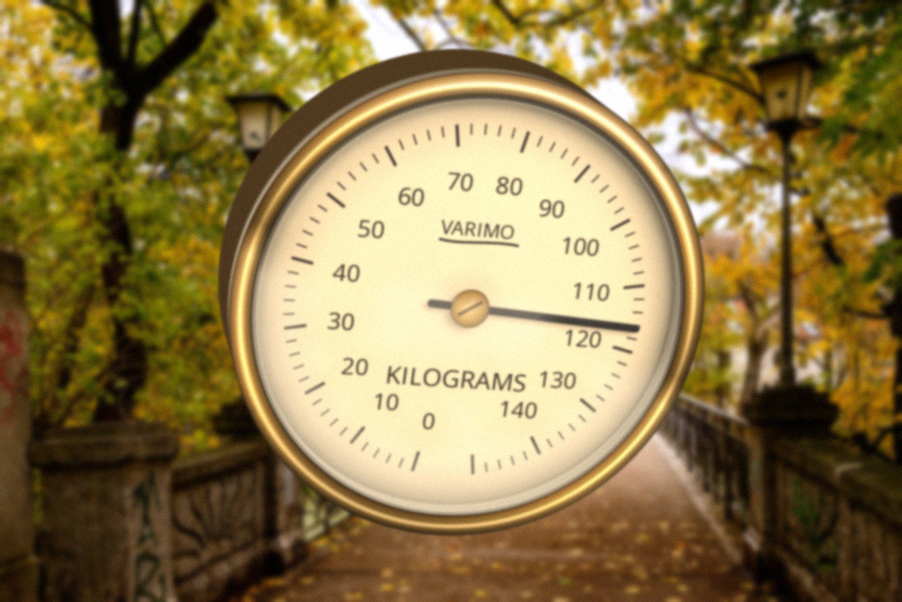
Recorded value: **116** kg
